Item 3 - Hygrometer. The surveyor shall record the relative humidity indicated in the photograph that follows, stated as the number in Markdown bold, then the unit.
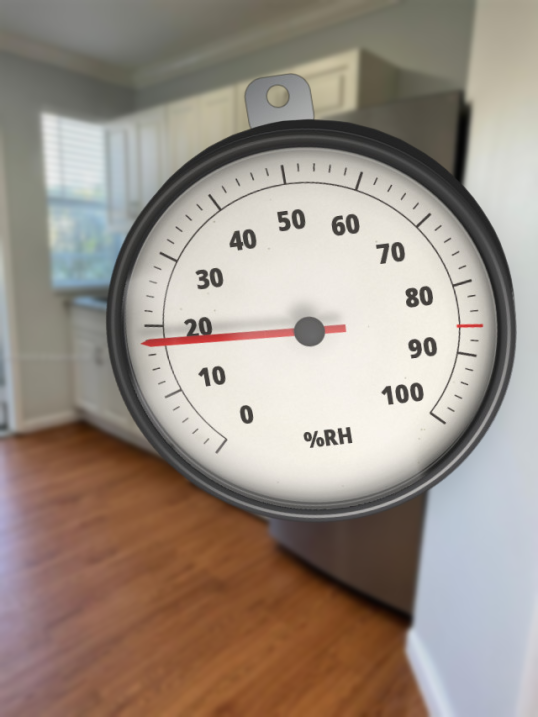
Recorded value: **18** %
